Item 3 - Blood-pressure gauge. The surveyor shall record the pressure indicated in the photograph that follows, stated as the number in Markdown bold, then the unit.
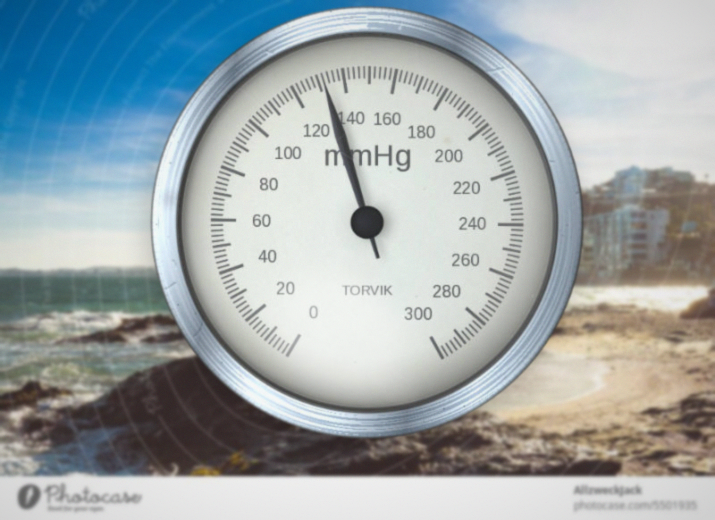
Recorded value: **132** mmHg
